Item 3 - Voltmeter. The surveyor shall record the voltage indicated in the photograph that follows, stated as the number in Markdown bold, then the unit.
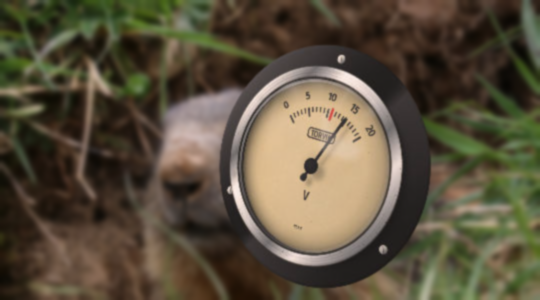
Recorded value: **15** V
